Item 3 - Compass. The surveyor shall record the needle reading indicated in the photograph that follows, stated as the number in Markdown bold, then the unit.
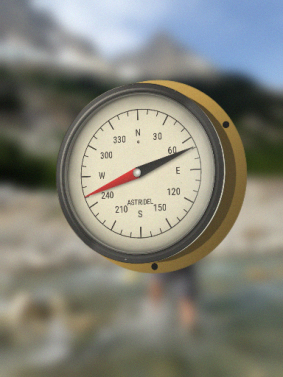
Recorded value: **250** °
